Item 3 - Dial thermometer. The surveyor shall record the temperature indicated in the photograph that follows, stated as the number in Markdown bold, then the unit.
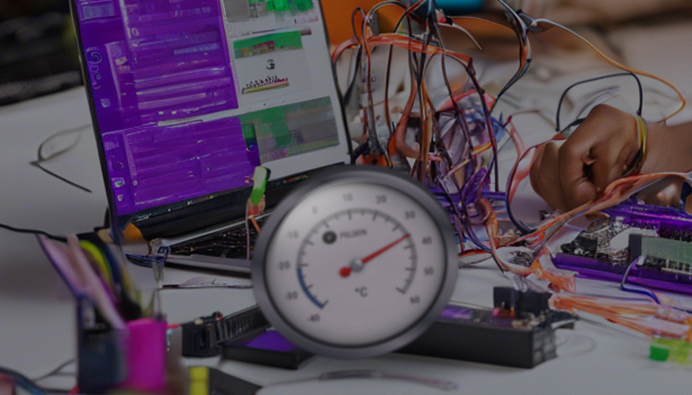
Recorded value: **35** °C
